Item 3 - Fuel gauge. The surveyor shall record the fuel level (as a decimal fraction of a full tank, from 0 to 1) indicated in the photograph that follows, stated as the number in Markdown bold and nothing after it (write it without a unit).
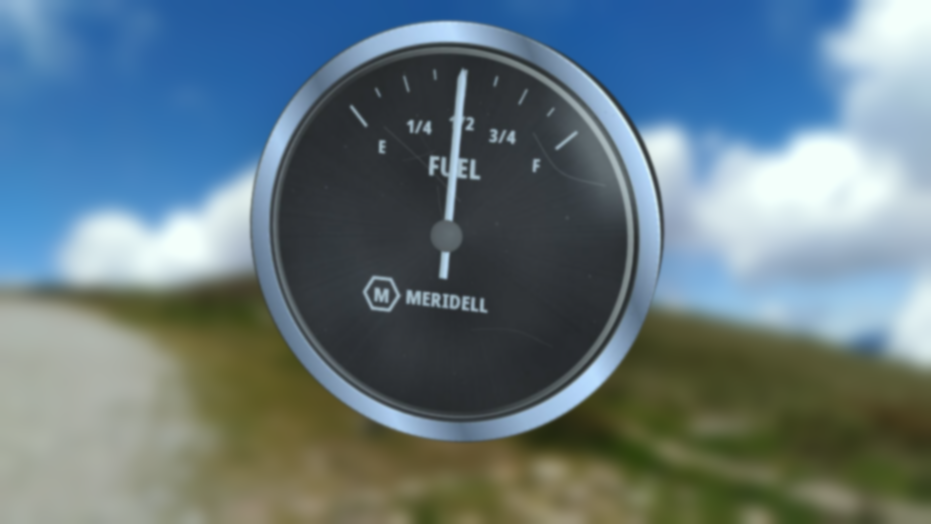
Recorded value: **0.5**
